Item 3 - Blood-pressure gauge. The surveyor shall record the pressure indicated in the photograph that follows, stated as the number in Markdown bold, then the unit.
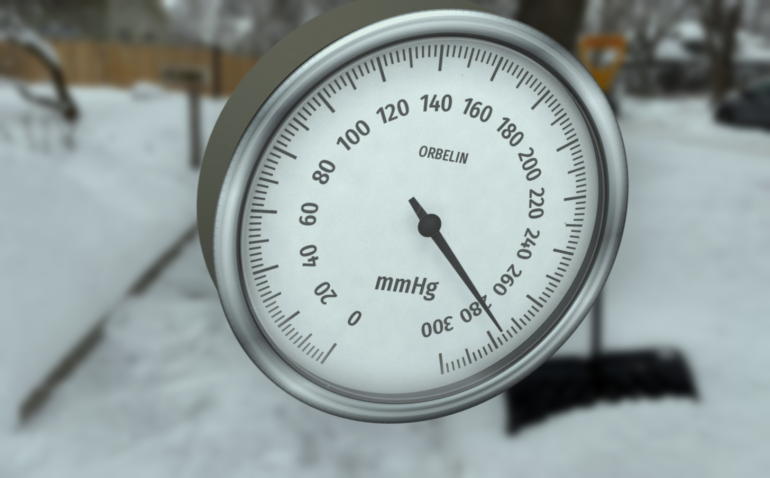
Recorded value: **276** mmHg
